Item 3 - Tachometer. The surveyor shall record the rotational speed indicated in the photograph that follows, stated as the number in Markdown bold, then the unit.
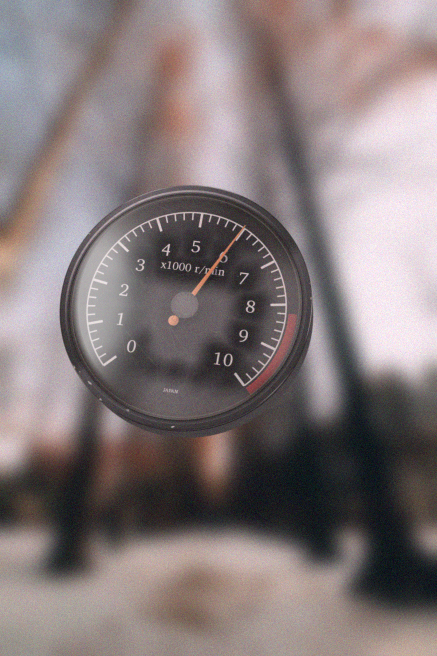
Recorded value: **6000** rpm
